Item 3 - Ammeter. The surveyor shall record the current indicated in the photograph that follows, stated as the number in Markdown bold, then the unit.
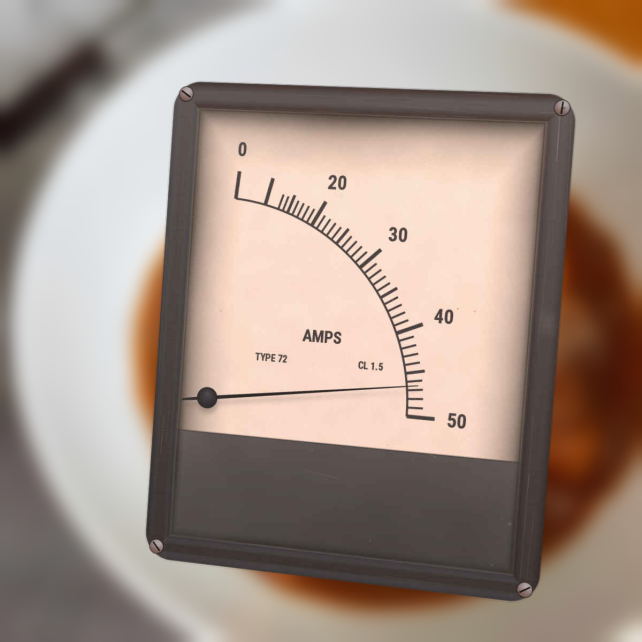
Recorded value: **46.5** A
